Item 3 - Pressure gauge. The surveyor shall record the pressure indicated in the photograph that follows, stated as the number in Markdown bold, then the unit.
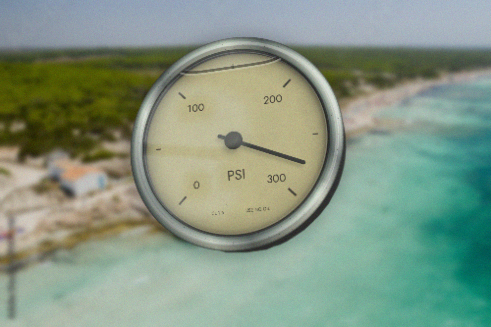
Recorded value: **275** psi
